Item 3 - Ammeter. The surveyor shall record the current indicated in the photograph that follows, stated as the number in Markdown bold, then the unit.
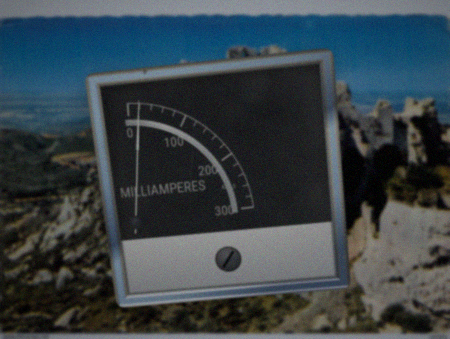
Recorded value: **20** mA
